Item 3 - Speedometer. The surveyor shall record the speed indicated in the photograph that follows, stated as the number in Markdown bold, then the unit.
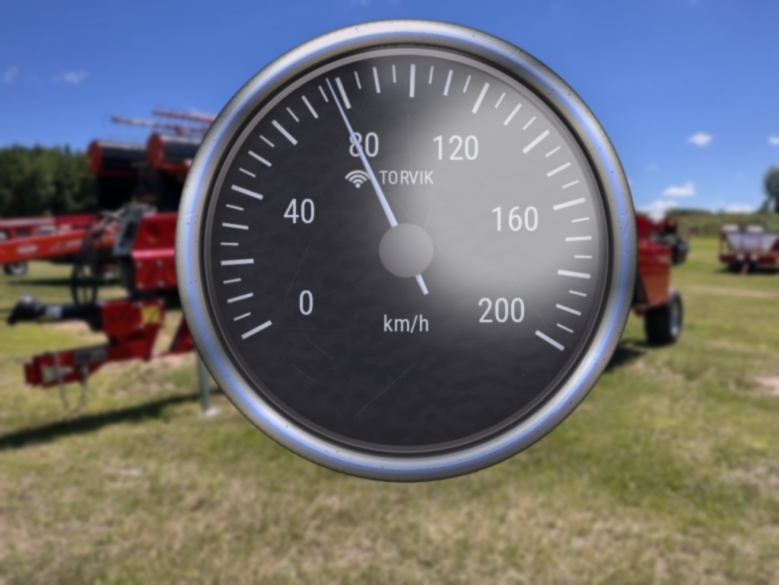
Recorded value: **77.5** km/h
